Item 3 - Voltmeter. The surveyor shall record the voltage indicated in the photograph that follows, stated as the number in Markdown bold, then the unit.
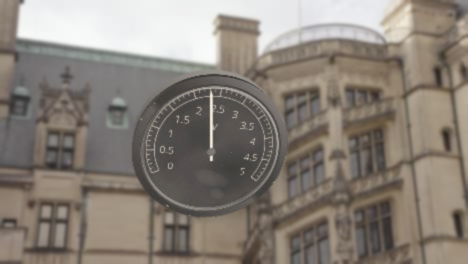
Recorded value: **2.3** V
